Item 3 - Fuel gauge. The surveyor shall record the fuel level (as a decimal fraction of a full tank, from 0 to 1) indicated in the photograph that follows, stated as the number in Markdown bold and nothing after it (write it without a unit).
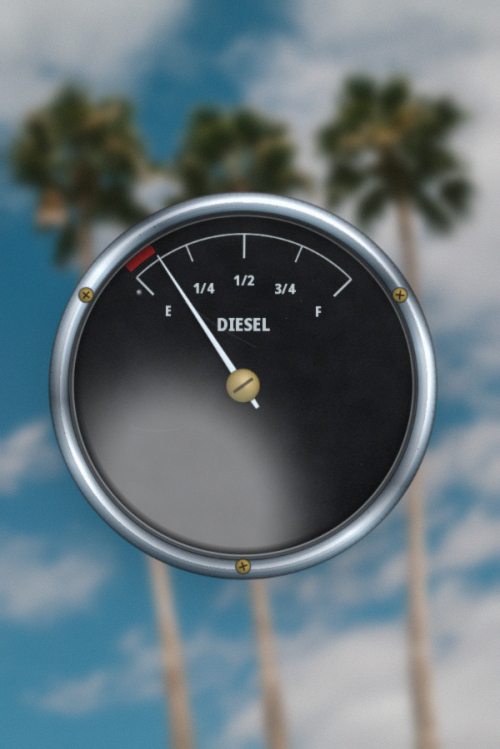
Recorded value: **0.125**
